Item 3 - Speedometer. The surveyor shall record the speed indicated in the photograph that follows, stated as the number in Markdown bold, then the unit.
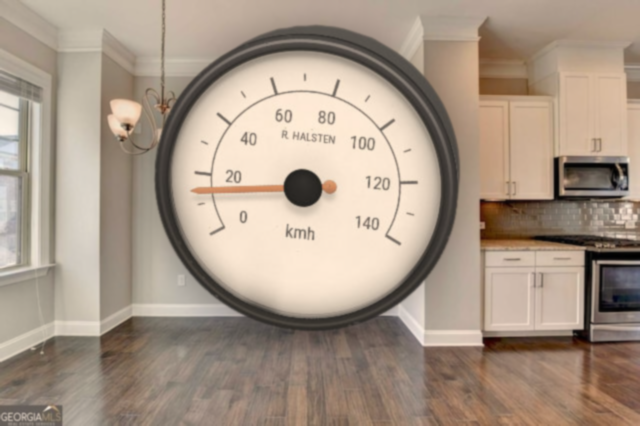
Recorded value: **15** km/h
